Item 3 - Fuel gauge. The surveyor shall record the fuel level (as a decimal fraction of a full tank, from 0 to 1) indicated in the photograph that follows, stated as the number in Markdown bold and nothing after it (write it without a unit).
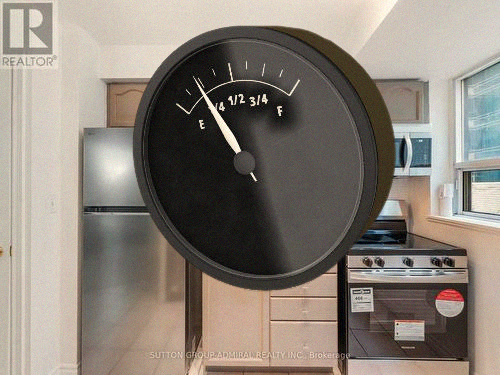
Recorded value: **0.25**
